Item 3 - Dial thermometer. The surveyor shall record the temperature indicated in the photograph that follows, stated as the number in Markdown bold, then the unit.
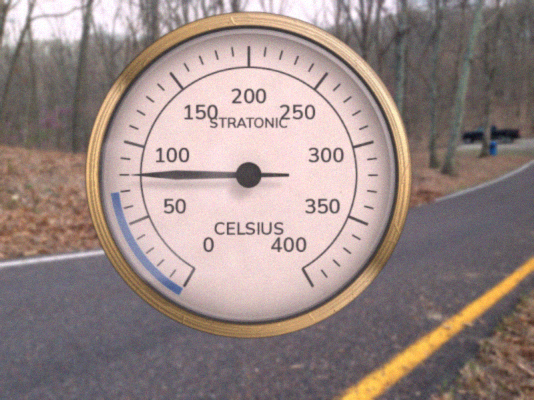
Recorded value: **80** °C
